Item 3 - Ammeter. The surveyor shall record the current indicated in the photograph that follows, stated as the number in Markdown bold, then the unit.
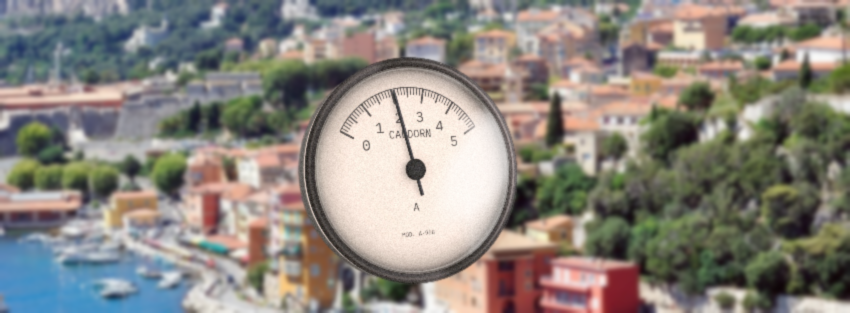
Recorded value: **2** A
